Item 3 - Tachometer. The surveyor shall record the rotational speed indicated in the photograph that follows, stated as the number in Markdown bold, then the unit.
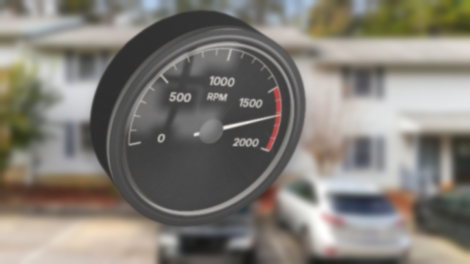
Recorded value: **1700** rpm
